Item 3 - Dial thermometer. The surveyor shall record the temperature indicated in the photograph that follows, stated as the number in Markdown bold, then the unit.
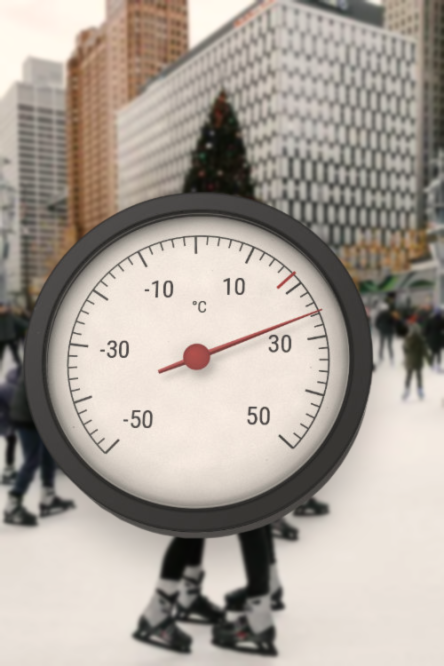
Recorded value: **26** °C
